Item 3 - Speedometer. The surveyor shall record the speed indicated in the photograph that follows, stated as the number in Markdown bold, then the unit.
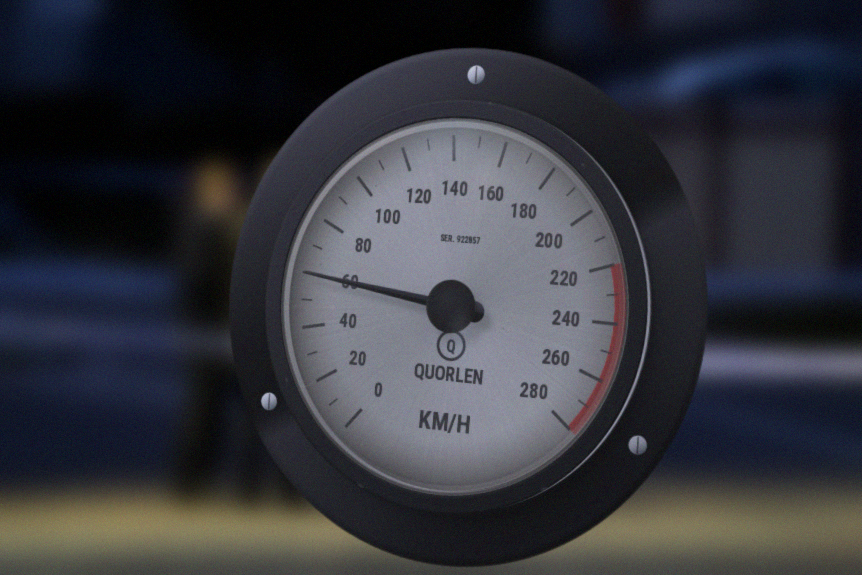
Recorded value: **60** km/h
